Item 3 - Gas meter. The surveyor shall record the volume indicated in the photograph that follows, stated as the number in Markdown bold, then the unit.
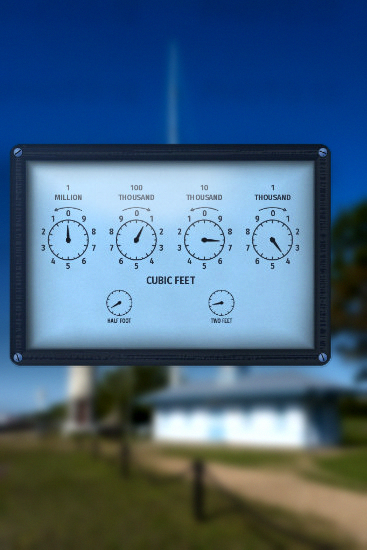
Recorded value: **7400** ft³
